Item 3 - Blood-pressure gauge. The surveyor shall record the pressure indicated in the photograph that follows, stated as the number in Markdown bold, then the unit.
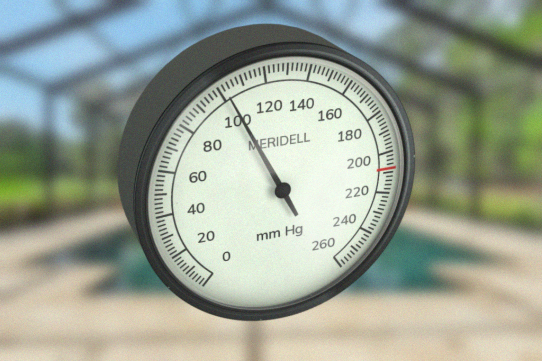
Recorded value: **102** mmHg
